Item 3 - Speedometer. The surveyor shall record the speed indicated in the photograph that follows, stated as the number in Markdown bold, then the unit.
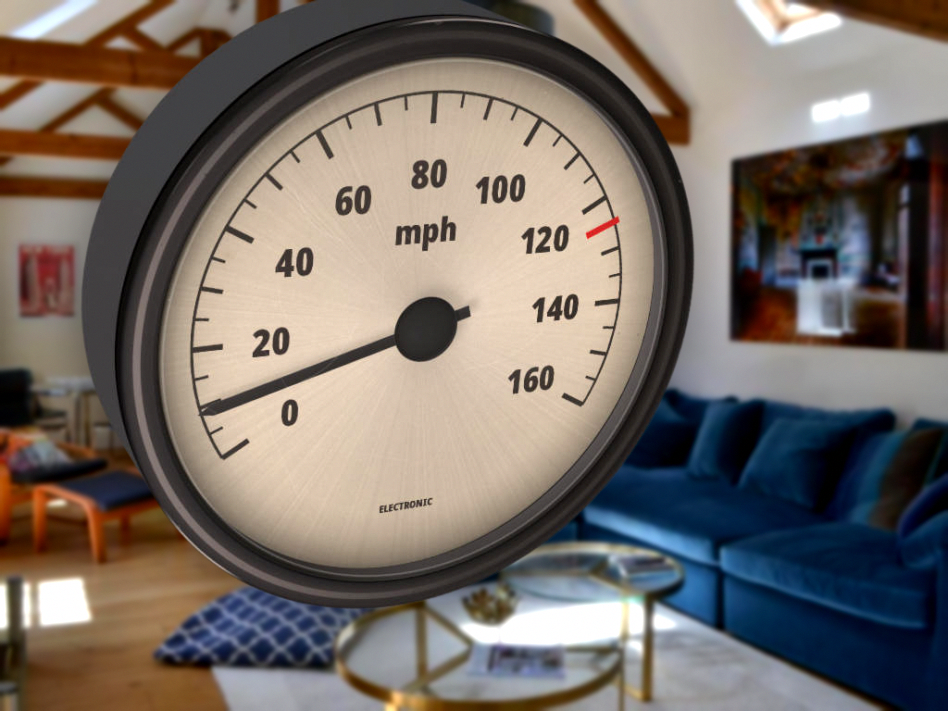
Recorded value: **10** mph
